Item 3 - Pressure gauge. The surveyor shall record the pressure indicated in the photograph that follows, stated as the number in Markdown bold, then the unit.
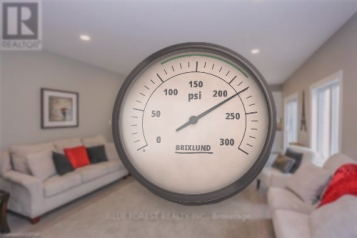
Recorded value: **220** psi
